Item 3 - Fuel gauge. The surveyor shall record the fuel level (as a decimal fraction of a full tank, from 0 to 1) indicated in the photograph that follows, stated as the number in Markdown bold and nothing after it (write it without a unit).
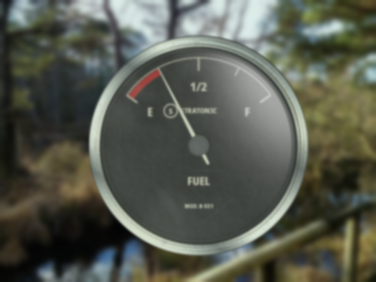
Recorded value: **0.25**
